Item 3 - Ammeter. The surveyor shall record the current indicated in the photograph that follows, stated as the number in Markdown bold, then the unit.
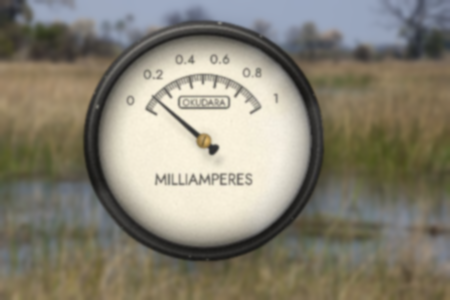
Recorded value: **0.1** mA
